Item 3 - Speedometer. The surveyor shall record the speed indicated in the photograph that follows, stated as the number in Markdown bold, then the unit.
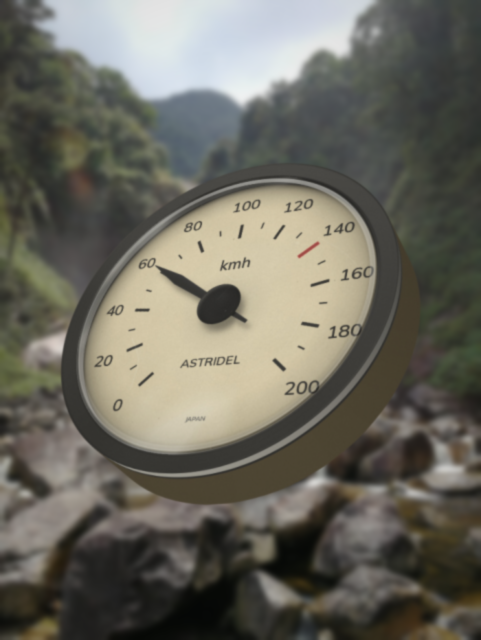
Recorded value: **60** km/h
